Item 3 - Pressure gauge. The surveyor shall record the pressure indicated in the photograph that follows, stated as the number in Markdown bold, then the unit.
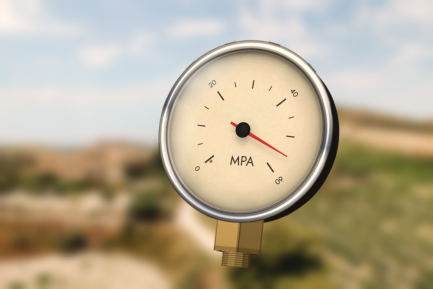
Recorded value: **55** MPa
